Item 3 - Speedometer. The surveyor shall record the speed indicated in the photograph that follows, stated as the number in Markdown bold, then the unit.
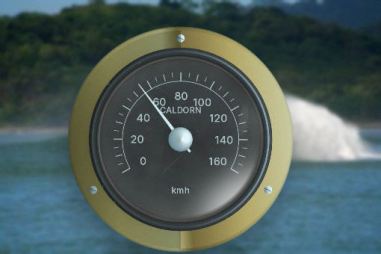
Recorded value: **55** km/h
